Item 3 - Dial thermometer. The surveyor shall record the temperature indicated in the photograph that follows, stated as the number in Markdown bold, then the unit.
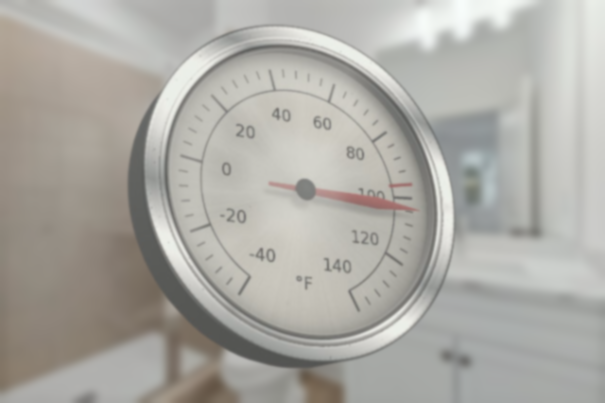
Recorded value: **104** °F
